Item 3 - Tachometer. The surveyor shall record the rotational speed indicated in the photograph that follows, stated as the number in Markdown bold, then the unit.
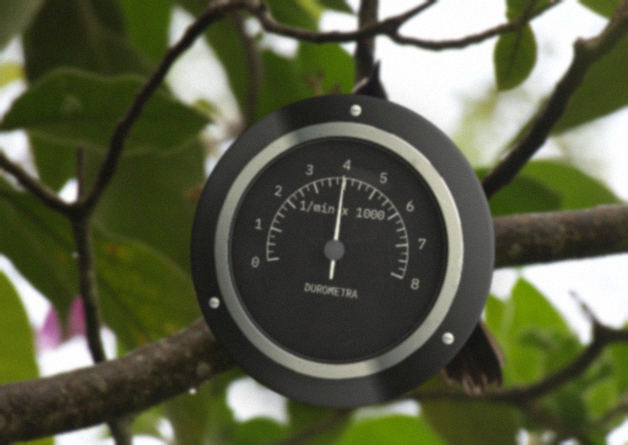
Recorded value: **4000** rpm
